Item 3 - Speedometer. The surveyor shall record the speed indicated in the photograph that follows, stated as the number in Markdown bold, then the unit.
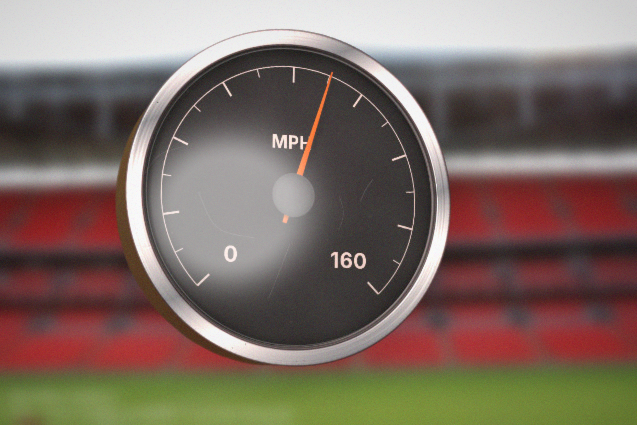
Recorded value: **90** mph
